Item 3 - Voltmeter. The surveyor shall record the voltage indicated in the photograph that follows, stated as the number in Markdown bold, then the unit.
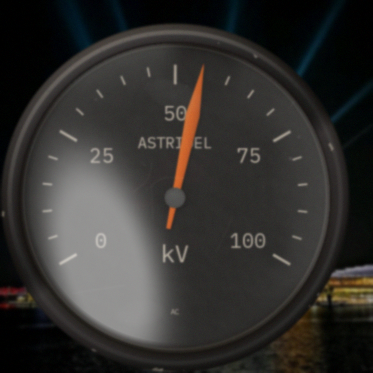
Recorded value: **55** kV
